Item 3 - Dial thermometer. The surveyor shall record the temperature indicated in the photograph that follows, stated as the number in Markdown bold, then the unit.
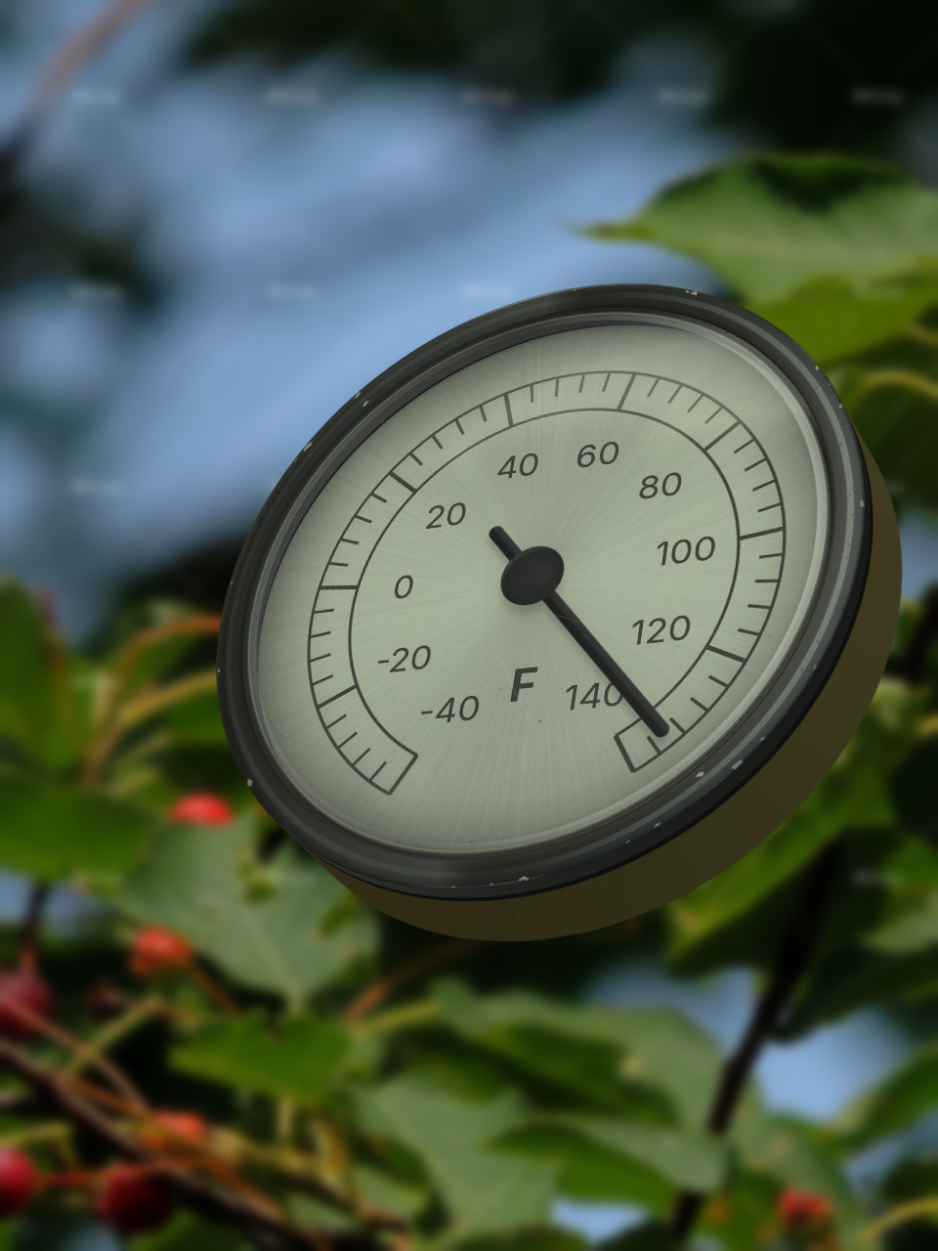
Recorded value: **134** °F
